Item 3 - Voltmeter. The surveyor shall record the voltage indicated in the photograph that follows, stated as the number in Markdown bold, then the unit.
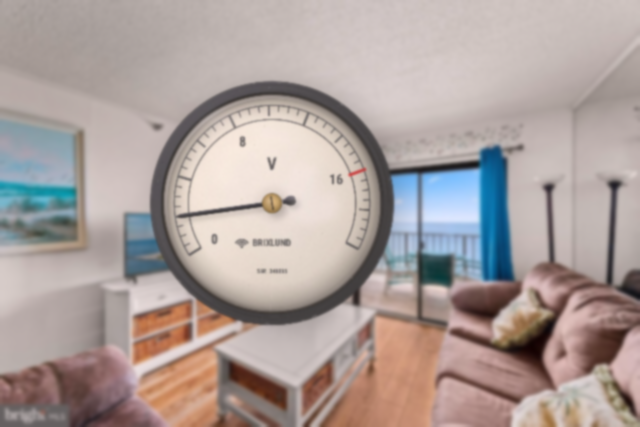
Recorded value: **2** V
